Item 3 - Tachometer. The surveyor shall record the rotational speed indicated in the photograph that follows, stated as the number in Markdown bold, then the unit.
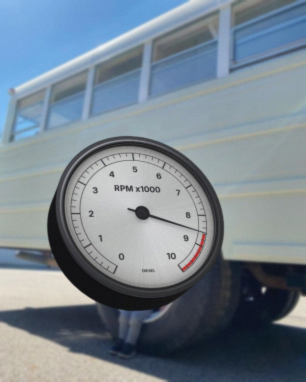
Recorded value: **8600** rpm
